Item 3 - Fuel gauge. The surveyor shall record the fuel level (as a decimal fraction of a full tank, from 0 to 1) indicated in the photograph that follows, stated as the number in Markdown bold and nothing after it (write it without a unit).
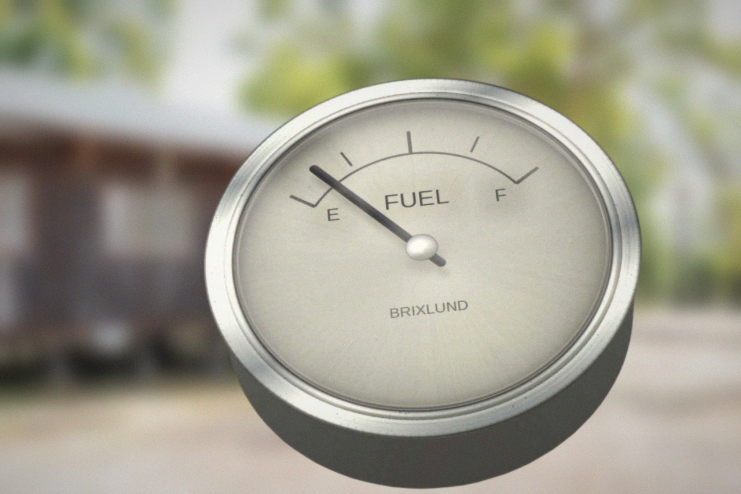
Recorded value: **0.125**
